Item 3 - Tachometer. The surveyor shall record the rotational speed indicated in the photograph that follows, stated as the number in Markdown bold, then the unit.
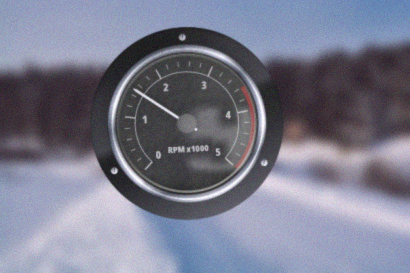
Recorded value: **1500** rpm
